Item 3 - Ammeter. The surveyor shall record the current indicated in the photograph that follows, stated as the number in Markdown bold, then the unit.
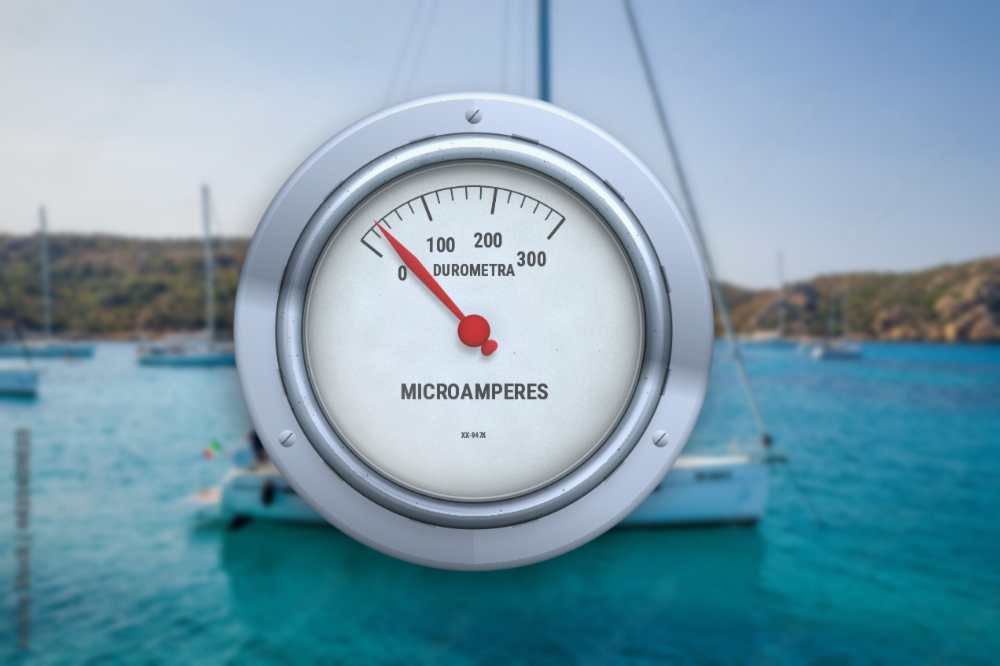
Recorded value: **30** µA
